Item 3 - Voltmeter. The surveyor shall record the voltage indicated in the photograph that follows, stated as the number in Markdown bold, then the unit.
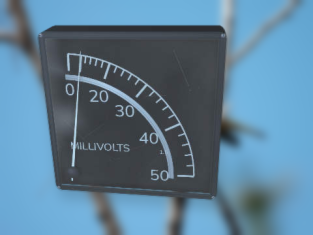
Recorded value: **10** mV
